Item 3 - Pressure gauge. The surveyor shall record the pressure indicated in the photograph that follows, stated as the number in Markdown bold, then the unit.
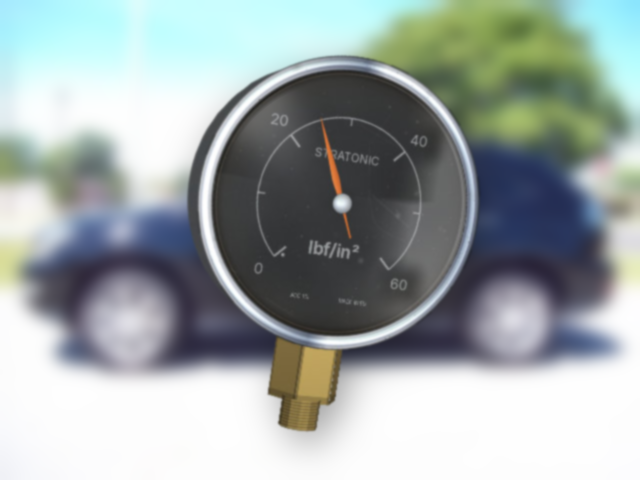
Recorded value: **25** psi
